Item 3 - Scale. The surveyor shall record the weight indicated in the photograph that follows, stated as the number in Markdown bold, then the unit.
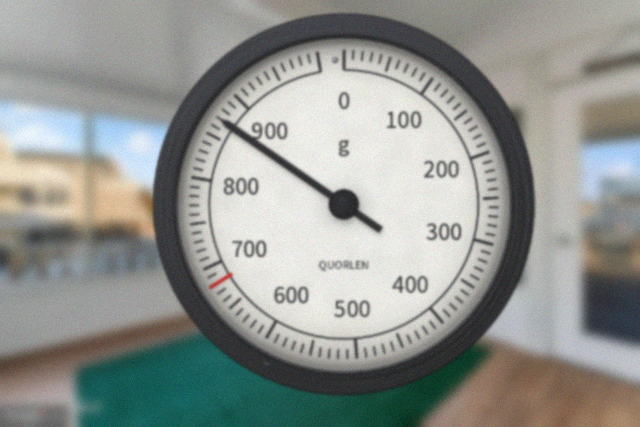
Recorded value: **870** g
